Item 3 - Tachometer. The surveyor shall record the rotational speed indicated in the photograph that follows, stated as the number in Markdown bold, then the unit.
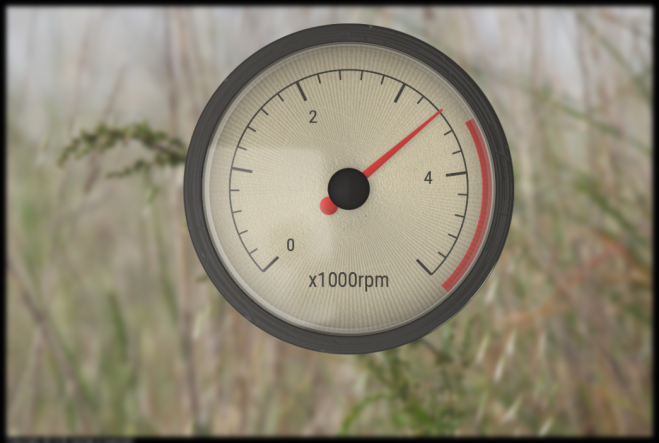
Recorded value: **3400** rpm
